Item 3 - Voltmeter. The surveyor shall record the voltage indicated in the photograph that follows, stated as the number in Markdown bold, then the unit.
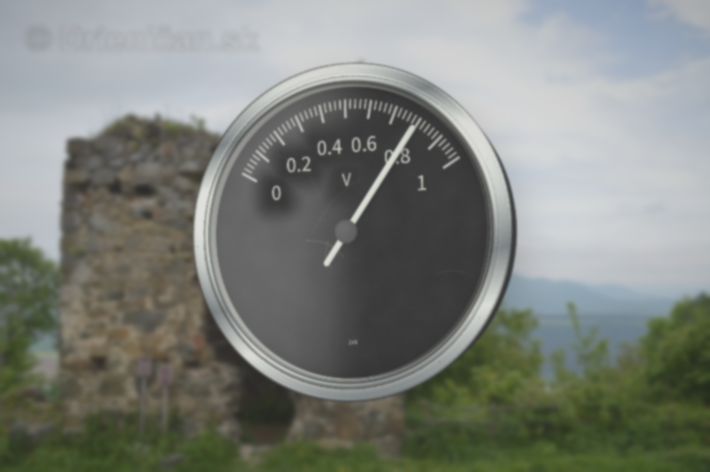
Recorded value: **0.8** V
